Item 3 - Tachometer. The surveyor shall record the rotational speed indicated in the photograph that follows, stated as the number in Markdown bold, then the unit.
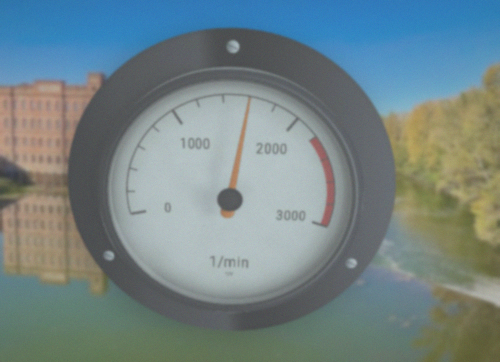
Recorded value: **1600** rpm
